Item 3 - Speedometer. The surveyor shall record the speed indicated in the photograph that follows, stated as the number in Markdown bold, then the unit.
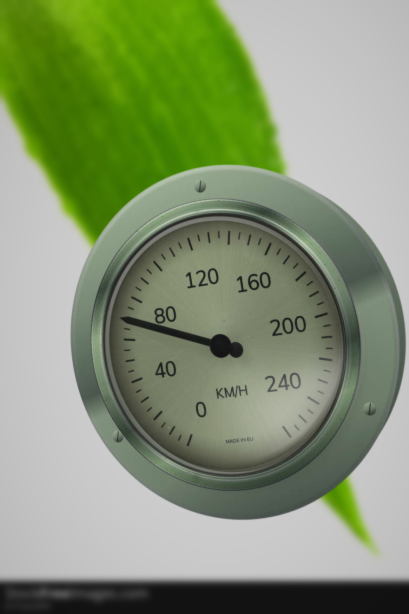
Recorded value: **70** km/h
